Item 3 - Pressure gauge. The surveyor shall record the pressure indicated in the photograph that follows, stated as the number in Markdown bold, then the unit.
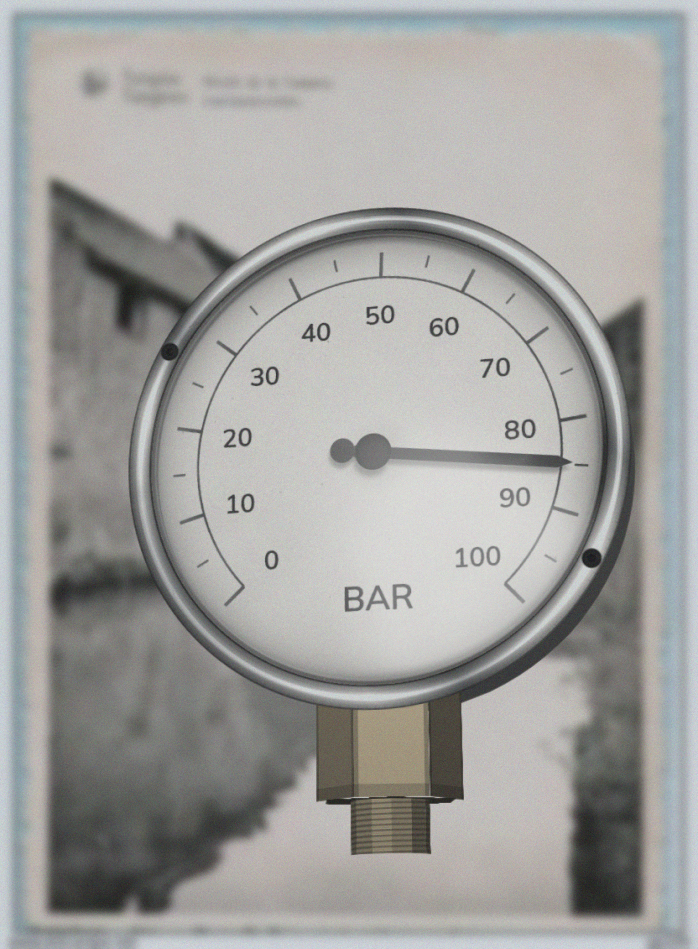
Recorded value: **85** bar
